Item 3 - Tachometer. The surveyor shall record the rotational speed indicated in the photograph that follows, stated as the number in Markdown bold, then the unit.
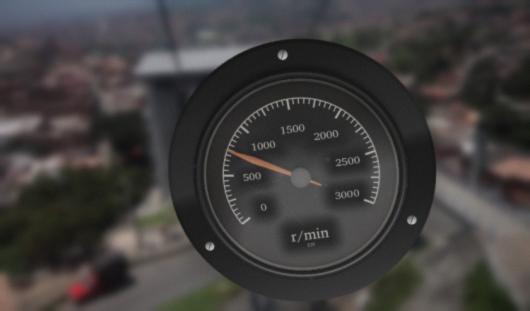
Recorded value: **750** rpm
